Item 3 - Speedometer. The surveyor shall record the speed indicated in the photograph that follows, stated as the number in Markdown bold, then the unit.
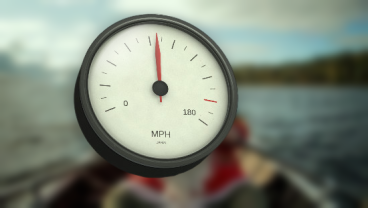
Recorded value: **85** mph
